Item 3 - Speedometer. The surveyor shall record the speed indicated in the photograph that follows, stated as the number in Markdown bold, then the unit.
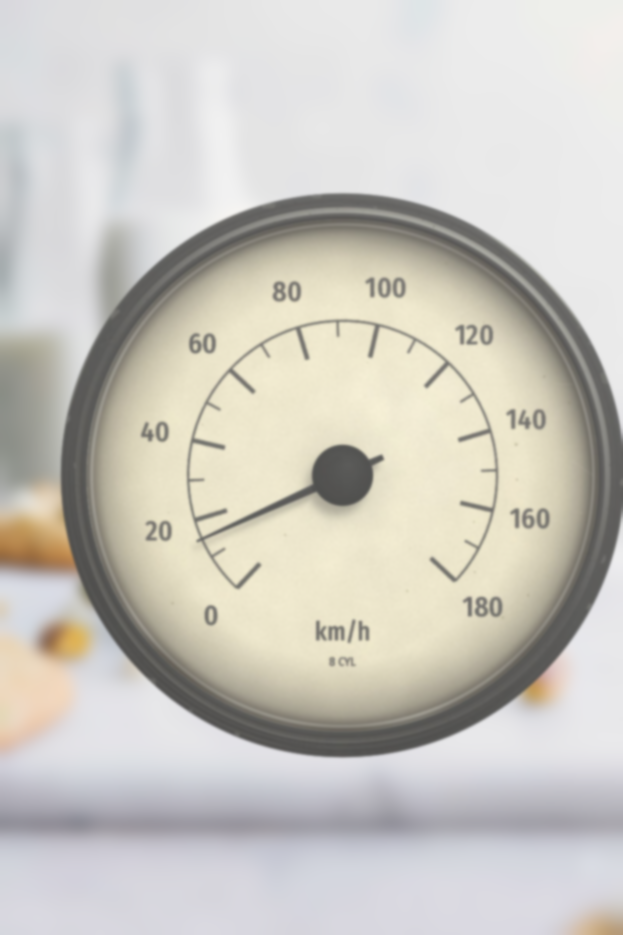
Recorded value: **15** km/h
